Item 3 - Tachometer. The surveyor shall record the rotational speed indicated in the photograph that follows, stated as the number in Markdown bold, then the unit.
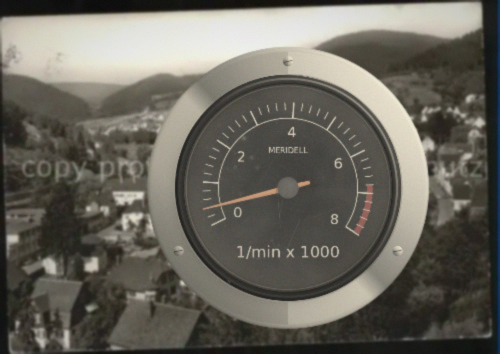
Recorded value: **400** rpm
